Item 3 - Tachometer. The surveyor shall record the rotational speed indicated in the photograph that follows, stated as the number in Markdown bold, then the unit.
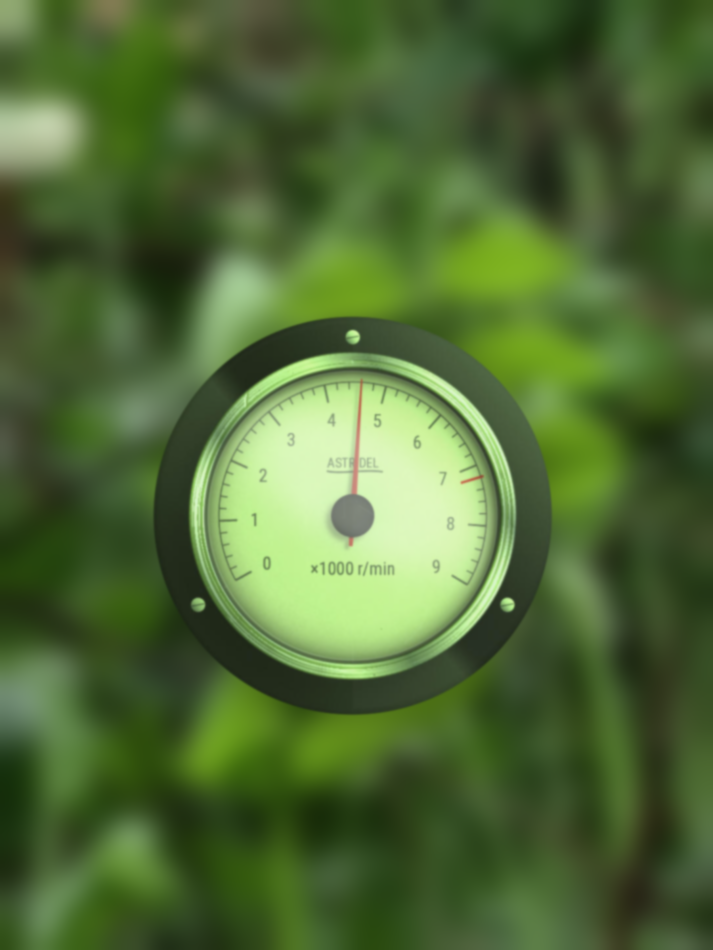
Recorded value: **4600** rpm
